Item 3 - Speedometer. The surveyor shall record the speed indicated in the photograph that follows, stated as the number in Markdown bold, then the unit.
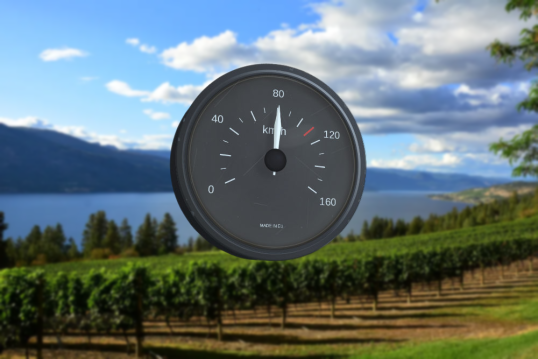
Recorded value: **80** km/h
